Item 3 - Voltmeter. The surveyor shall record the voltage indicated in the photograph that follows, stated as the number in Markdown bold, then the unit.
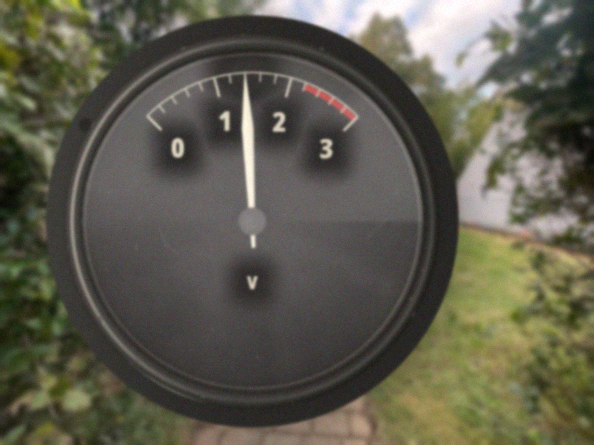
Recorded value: **1.4** V
